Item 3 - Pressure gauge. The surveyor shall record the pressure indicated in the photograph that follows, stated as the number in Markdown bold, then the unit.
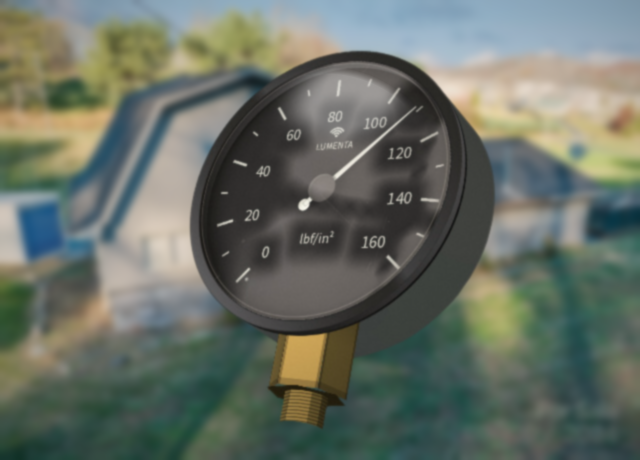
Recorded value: **110** psi
